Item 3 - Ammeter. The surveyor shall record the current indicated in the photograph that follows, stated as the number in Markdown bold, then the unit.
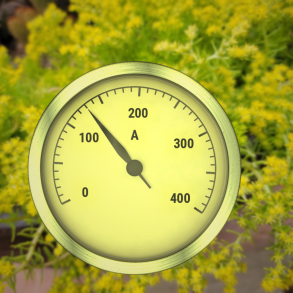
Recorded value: **130** A
